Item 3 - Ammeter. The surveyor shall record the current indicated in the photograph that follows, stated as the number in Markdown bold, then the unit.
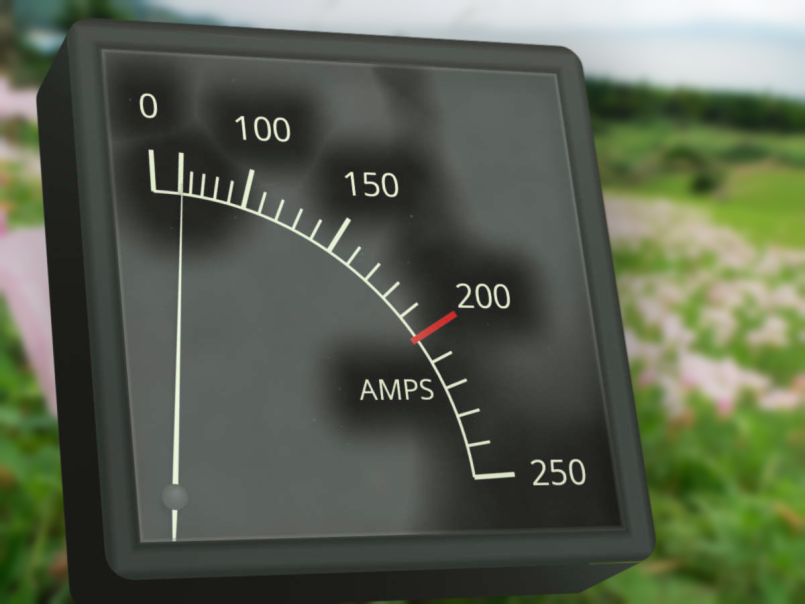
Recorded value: **50** A
